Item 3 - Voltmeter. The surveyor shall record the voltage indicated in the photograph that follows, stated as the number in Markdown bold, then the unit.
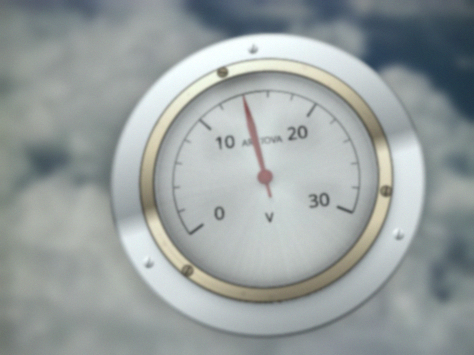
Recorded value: **14** V
